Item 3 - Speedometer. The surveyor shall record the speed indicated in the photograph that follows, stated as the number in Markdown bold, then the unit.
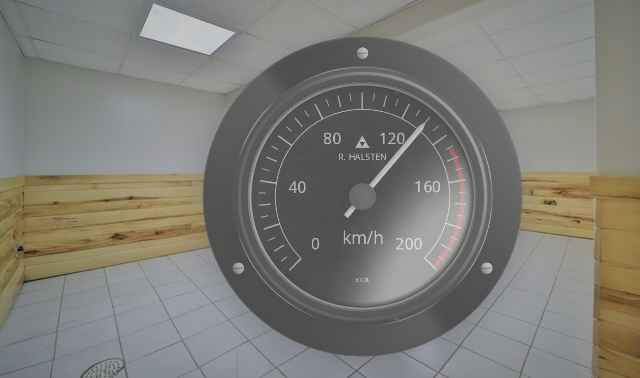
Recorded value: **130** km/h
